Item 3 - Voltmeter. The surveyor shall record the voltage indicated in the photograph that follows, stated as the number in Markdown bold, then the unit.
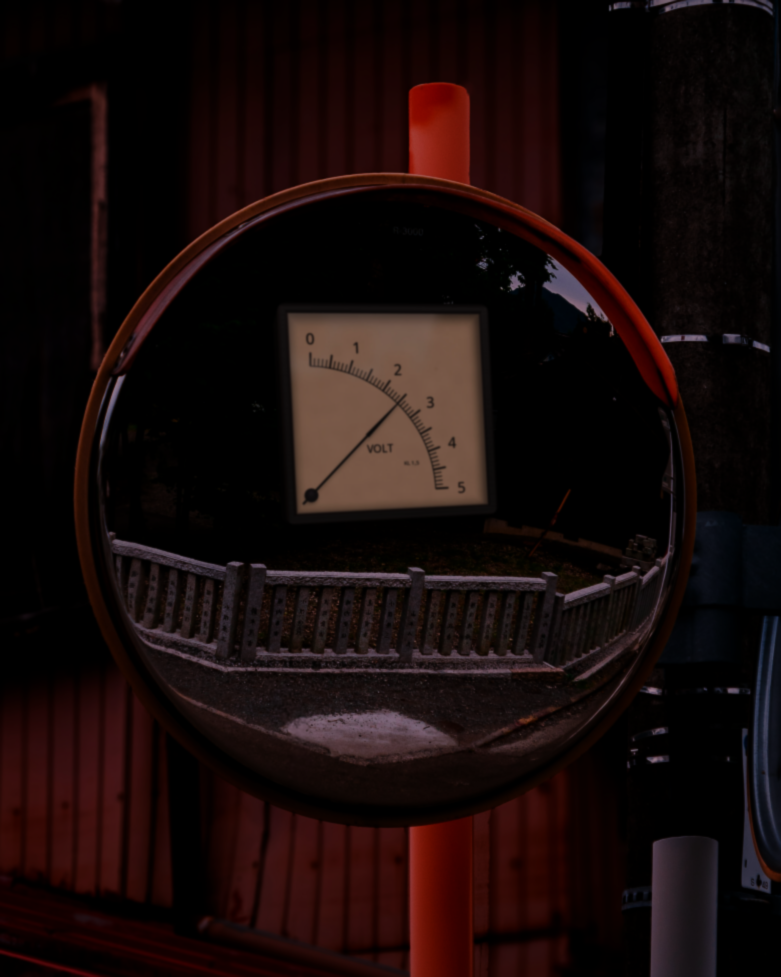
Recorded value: **2.5** V
